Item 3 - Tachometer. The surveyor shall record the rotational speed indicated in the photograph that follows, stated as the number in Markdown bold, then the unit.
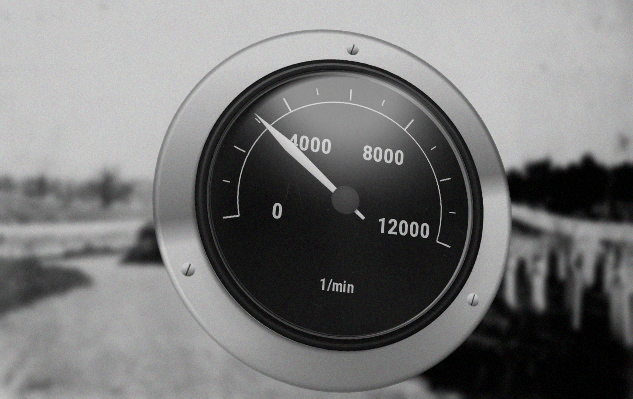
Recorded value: **3000** rpm
